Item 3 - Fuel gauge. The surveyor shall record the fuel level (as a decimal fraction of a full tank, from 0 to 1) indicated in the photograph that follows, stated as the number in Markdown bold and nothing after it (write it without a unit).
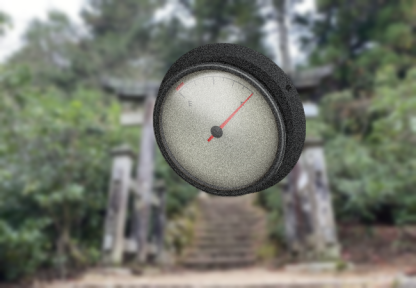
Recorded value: **1**
